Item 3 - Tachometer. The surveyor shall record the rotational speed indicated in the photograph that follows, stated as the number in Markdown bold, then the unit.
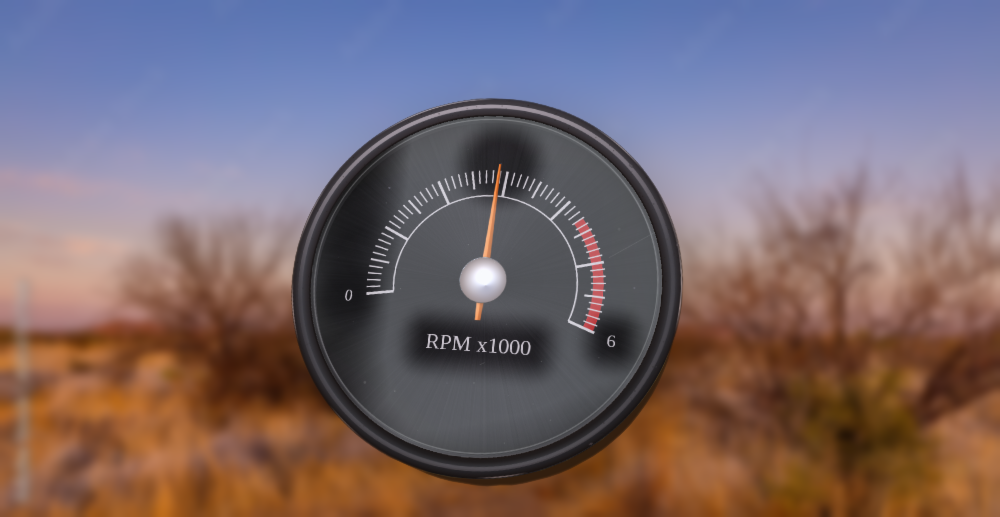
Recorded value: **2900** rpm
